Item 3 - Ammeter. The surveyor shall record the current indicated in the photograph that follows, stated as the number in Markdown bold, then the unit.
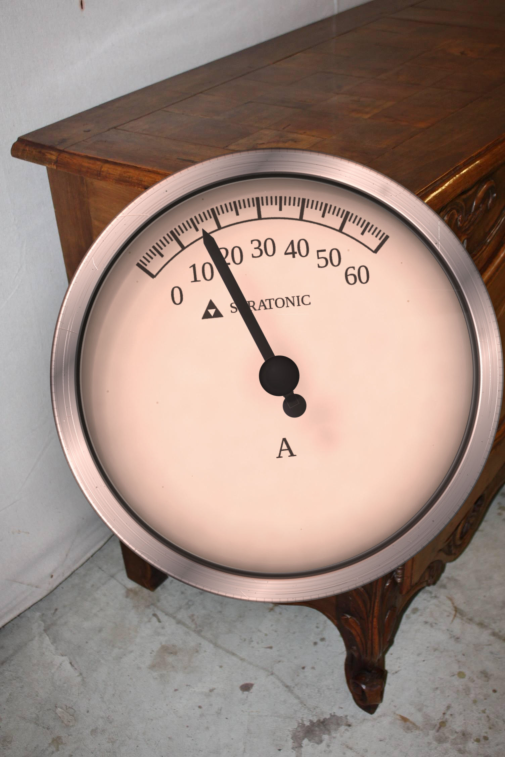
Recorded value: **16** A
